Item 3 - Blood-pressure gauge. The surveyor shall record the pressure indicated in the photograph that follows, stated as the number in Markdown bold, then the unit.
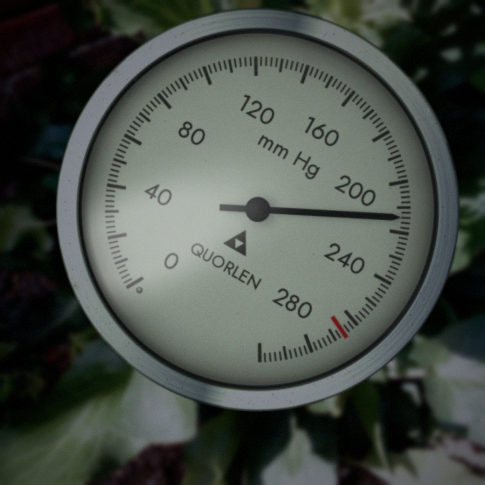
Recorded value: **214** mmHg
